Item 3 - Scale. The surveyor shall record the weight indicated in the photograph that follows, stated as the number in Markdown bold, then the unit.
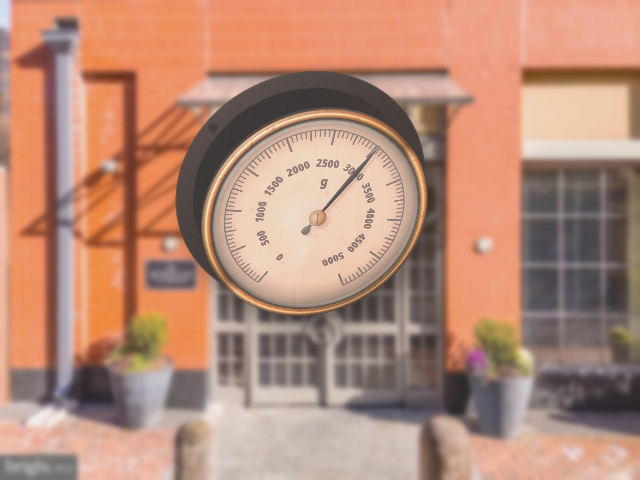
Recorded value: **3000** g
